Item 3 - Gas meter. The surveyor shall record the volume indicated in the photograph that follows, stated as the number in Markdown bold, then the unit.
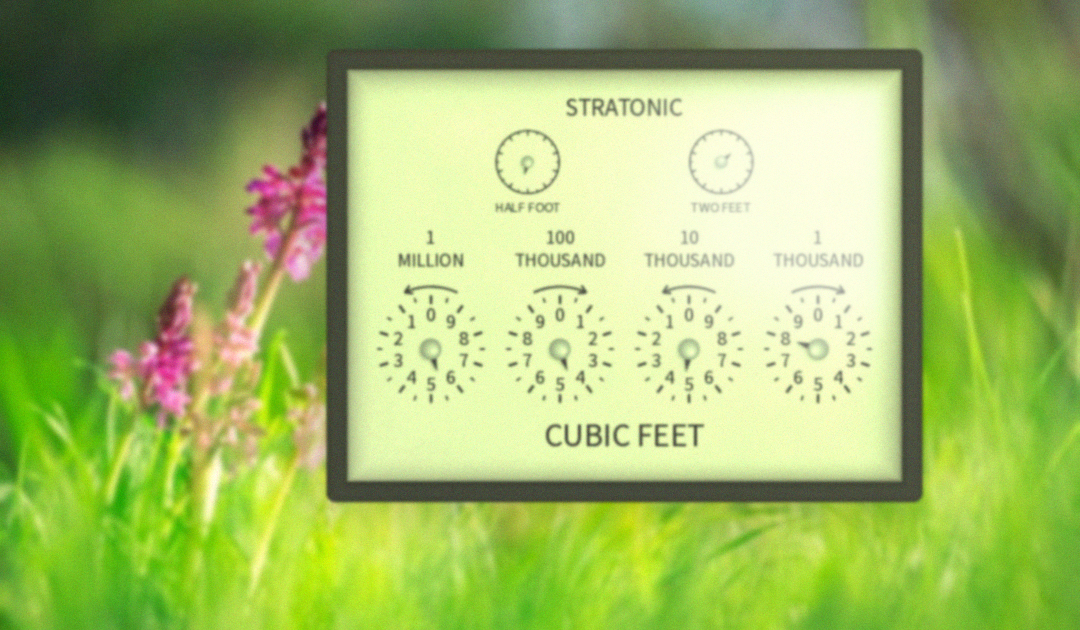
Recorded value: **544800** ft³
